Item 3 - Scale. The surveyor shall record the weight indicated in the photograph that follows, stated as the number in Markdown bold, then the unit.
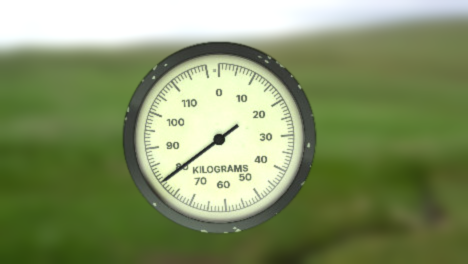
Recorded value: **80** kg
